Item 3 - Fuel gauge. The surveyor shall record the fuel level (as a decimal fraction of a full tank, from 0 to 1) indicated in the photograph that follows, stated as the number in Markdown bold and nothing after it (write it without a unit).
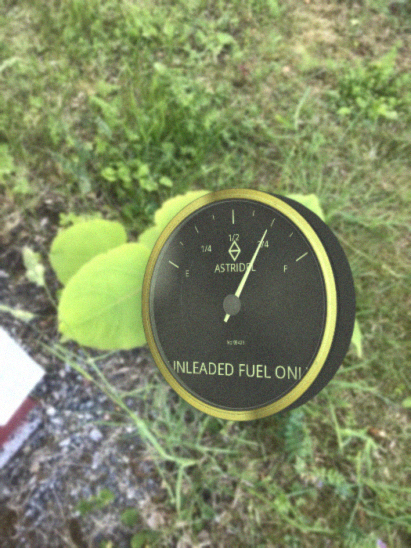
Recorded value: **0.75**
